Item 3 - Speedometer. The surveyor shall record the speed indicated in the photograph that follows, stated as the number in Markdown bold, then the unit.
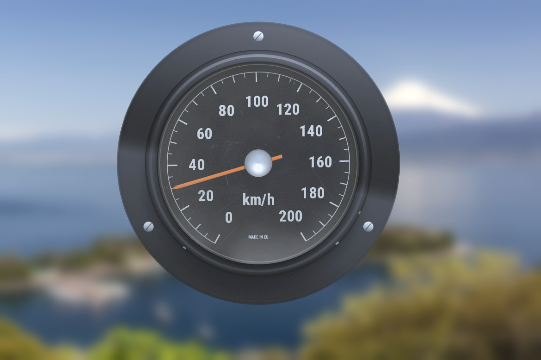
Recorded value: **30** km/h
